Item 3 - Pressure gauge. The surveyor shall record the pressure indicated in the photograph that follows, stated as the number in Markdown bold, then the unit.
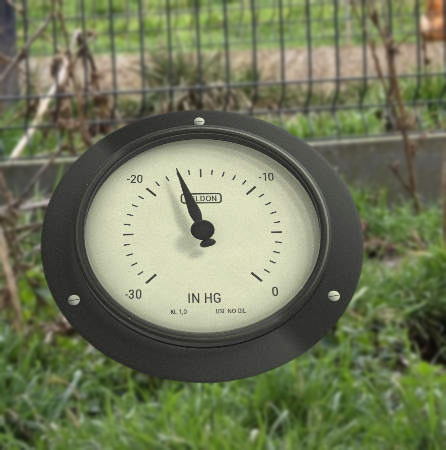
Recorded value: **-17** inHg
